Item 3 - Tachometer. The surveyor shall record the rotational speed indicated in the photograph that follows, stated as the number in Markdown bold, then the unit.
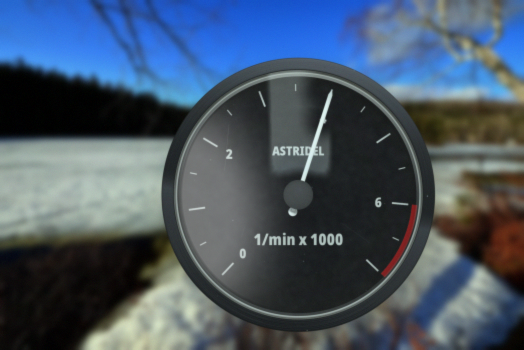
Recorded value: **4000** rpm
